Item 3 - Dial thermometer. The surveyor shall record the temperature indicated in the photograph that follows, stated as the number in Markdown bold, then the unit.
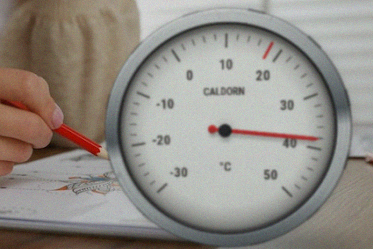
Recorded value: **38** °C
